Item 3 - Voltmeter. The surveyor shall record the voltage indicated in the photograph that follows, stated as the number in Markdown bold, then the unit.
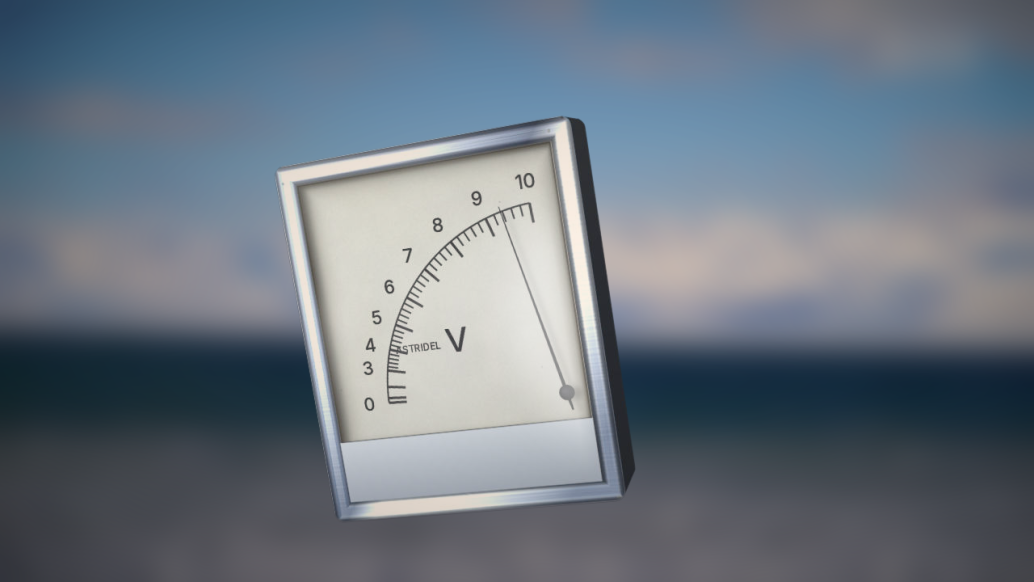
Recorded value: **9.4** V
